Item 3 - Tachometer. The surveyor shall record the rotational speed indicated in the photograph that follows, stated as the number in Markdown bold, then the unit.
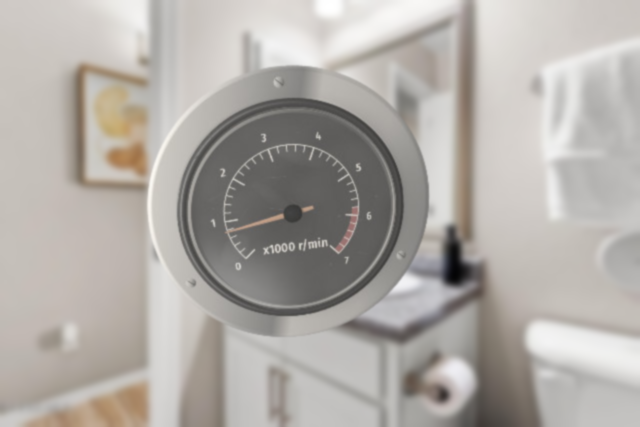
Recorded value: **800** rpm
